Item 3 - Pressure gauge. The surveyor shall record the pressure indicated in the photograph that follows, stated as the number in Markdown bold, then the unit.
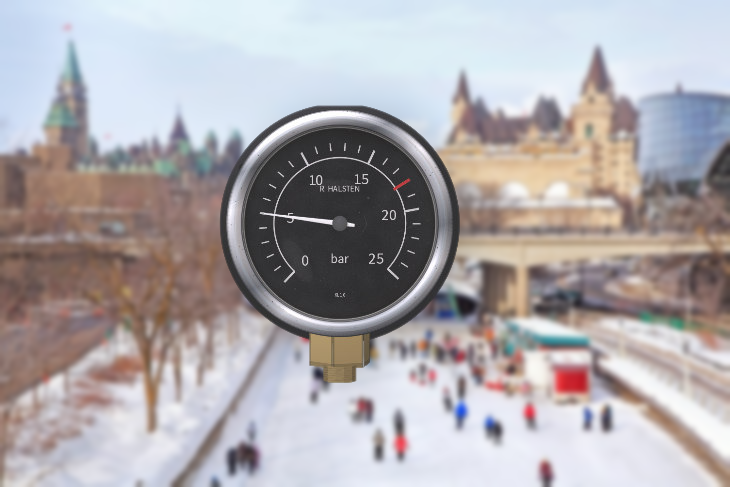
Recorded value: **5** bar
